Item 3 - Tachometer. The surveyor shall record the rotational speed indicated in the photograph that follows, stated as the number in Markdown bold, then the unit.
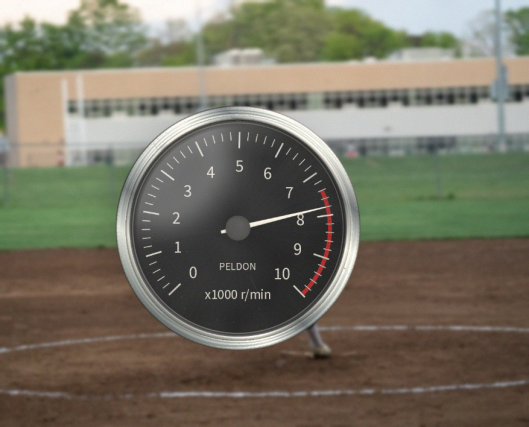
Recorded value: **7800** rpm
